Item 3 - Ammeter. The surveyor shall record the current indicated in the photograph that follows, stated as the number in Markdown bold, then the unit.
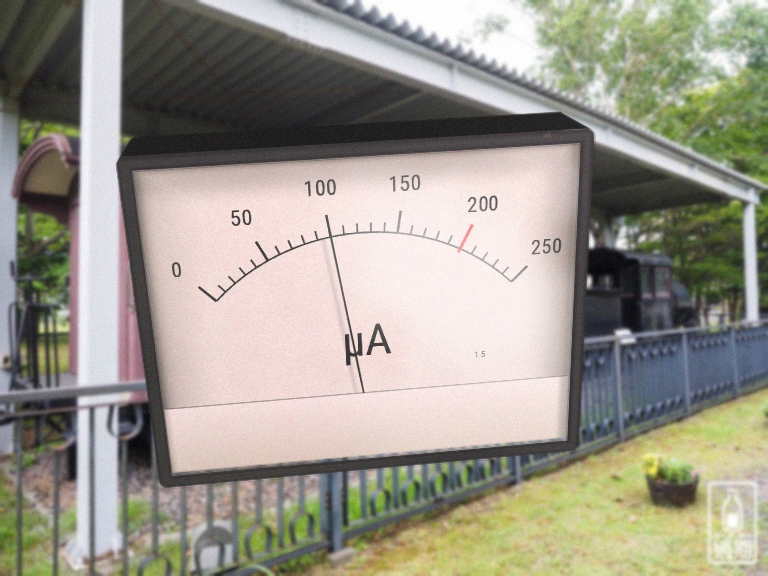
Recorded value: **100** µA
